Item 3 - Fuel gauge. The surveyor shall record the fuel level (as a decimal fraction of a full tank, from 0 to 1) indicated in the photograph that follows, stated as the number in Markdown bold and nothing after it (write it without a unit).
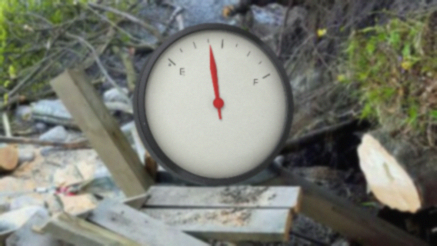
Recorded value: **0.375**
